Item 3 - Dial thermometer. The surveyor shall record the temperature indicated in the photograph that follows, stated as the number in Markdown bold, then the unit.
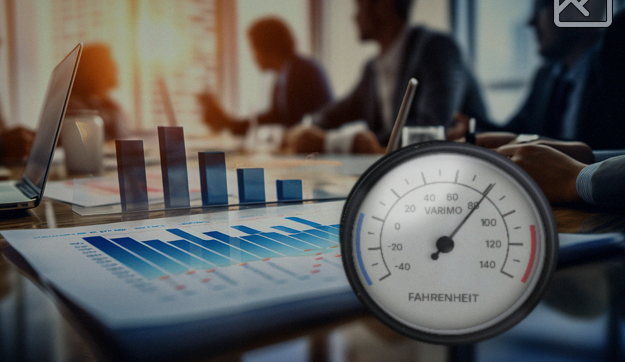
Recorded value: **80** °F
